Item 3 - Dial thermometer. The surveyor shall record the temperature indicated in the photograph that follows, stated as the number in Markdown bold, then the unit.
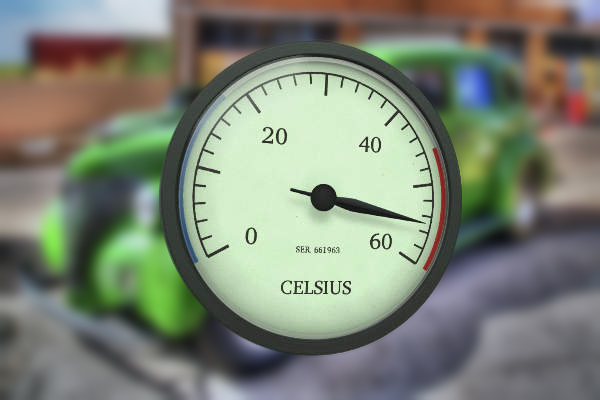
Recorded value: **55** °C
